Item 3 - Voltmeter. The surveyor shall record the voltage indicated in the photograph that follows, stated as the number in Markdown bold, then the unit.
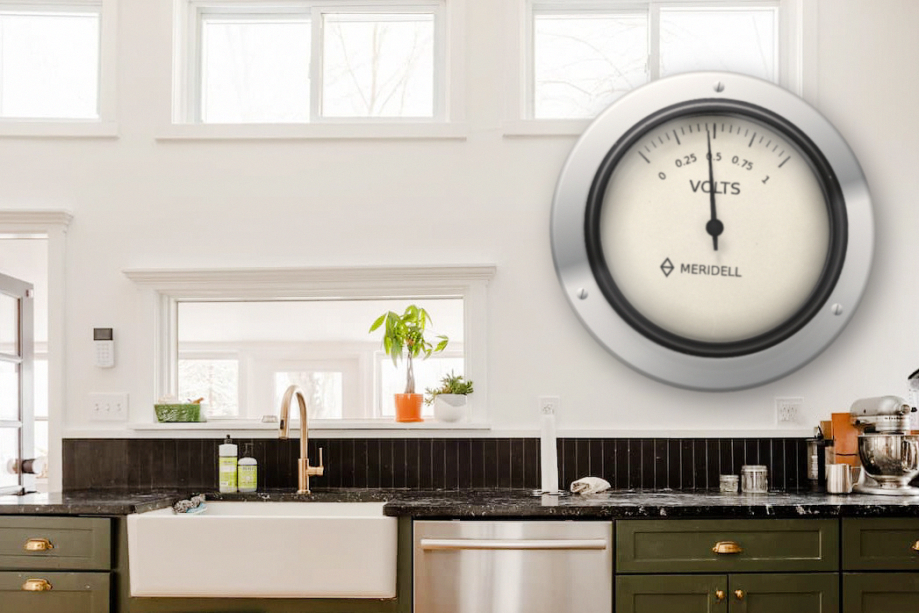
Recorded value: **0.45** V
